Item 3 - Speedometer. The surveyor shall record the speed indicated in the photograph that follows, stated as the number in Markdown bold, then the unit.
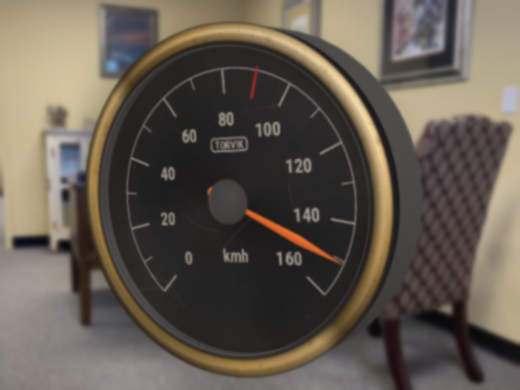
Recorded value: **150** km/h
